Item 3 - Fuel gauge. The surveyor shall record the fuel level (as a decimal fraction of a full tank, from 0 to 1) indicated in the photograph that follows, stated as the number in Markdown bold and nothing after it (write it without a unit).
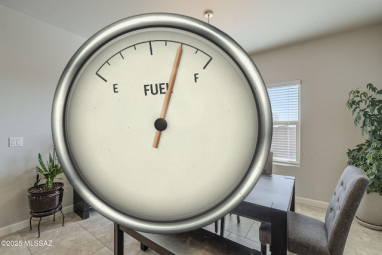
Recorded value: **0.75**
